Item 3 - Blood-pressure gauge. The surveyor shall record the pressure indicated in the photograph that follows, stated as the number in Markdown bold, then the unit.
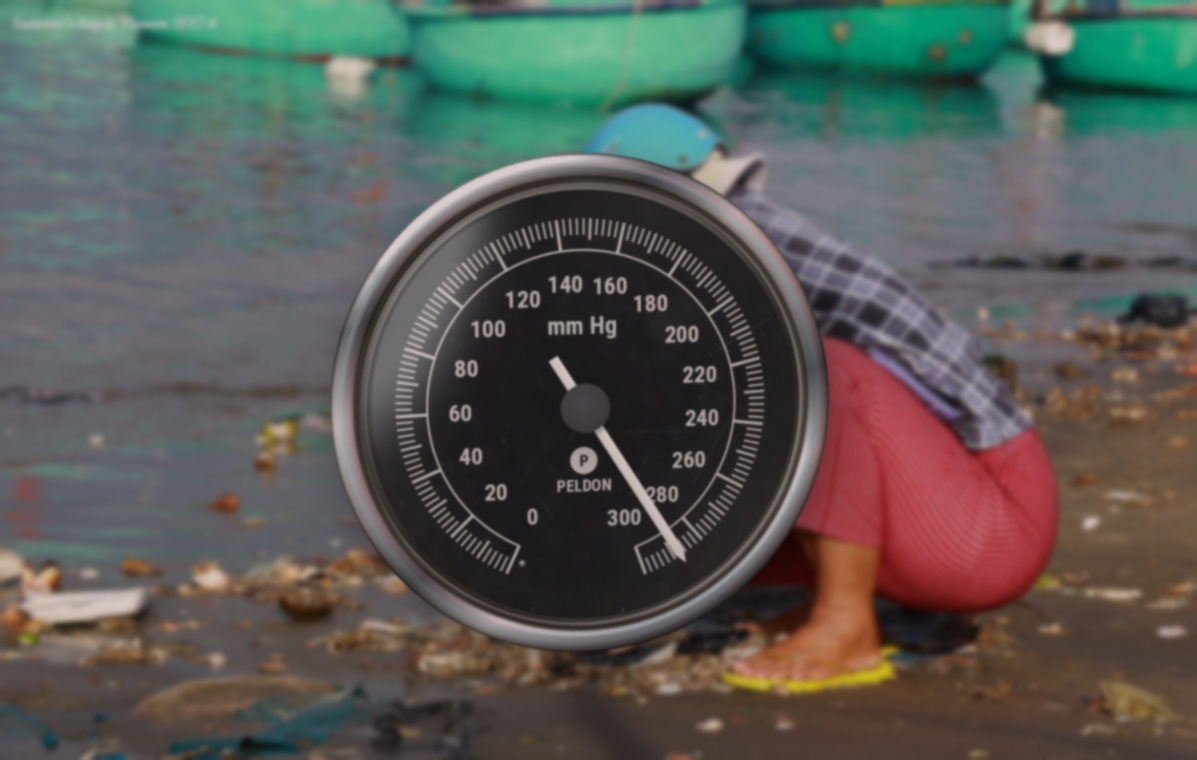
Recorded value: **288** mmHg
